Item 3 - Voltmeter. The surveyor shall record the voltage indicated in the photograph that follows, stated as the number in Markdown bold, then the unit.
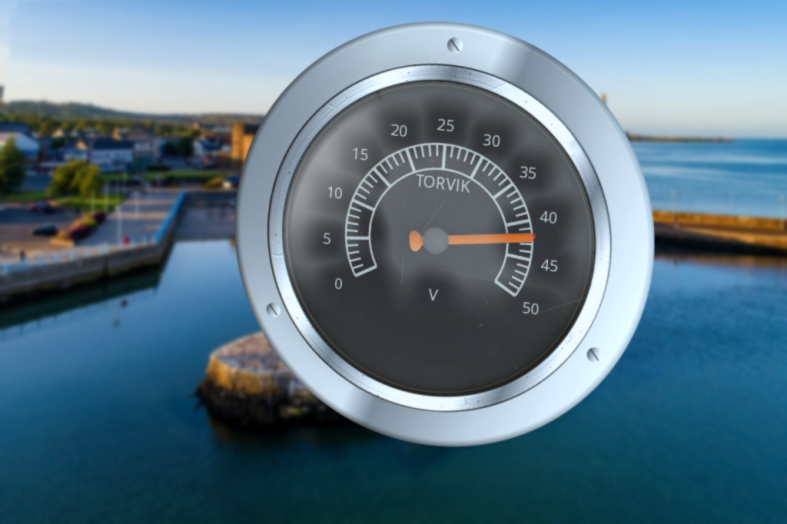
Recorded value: **42** V
